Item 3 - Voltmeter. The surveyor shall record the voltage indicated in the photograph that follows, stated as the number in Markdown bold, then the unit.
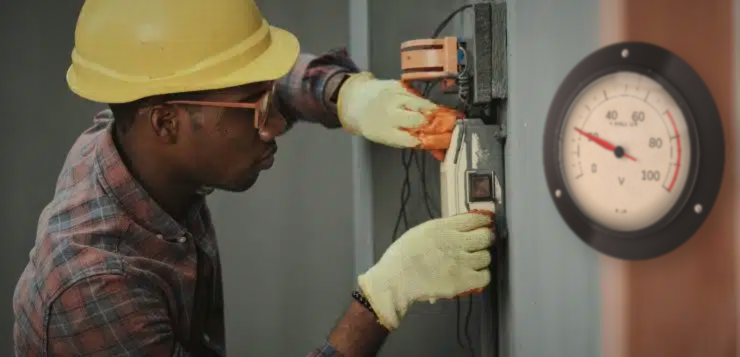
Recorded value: **20** V
